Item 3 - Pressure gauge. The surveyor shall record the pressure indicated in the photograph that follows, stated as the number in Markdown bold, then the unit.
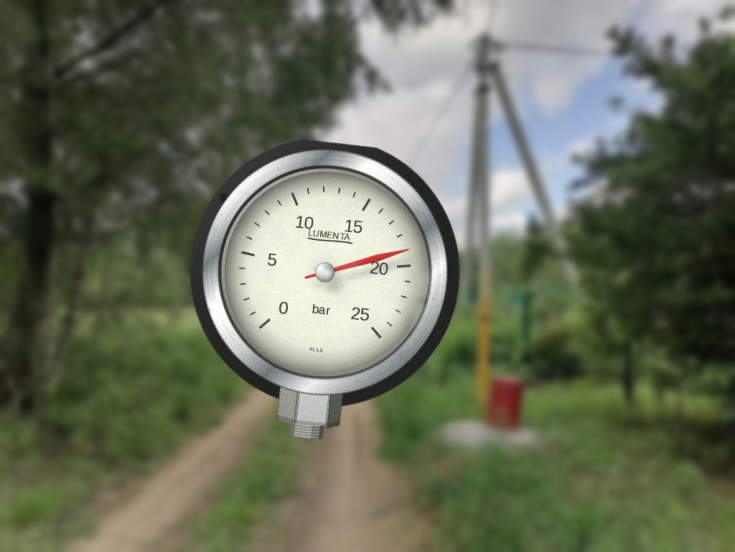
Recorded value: **19** bar
